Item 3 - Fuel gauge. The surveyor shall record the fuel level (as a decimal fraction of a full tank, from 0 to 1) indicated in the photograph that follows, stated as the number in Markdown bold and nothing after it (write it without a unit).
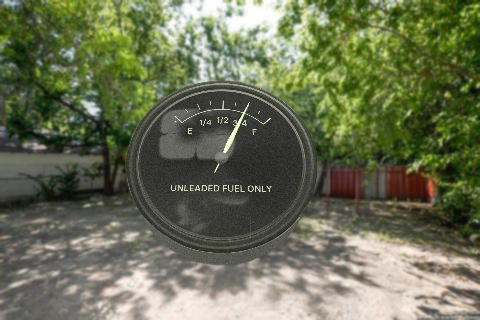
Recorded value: **0.75**
